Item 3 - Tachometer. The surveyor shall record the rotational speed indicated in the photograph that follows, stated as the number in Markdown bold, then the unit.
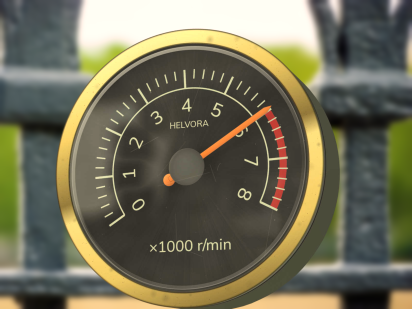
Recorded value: **6000** rpm
